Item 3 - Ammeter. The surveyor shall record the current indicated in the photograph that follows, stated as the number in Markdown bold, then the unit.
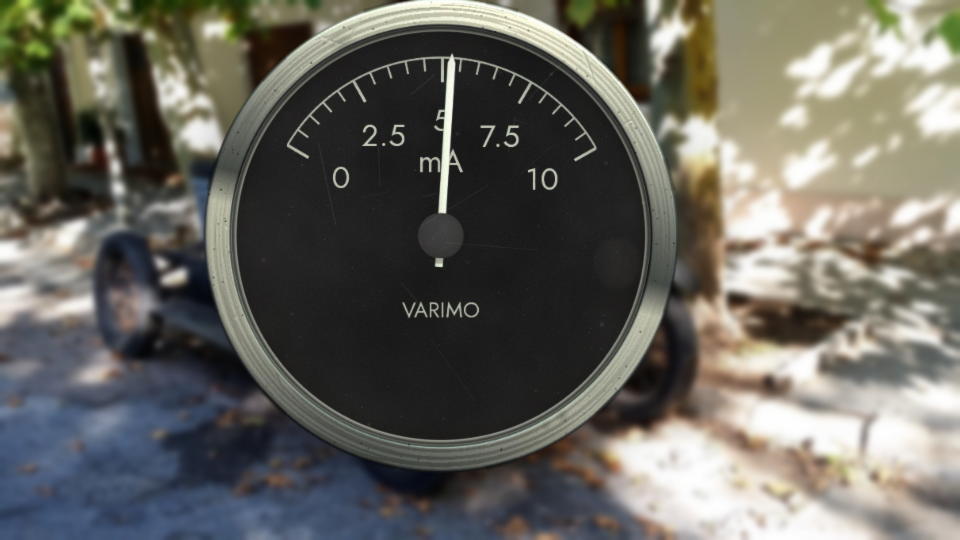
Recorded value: **5.25** mA
